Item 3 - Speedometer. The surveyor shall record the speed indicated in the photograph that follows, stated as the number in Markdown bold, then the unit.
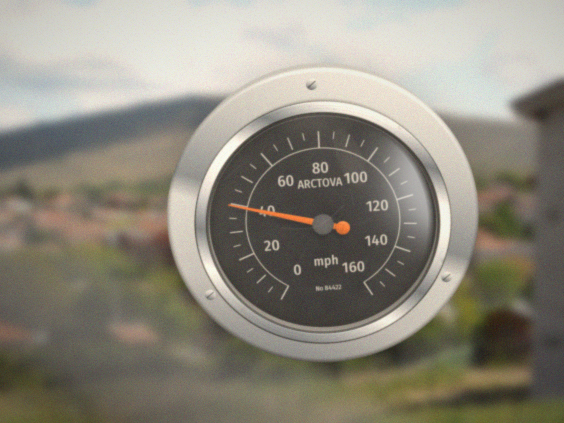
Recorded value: **40** mph
